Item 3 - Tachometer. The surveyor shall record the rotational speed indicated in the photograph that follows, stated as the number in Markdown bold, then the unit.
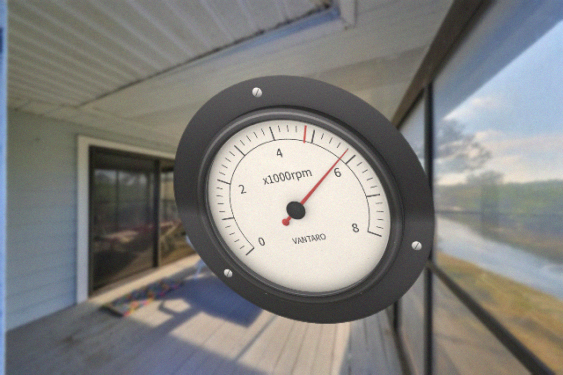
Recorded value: **5800** rpm
